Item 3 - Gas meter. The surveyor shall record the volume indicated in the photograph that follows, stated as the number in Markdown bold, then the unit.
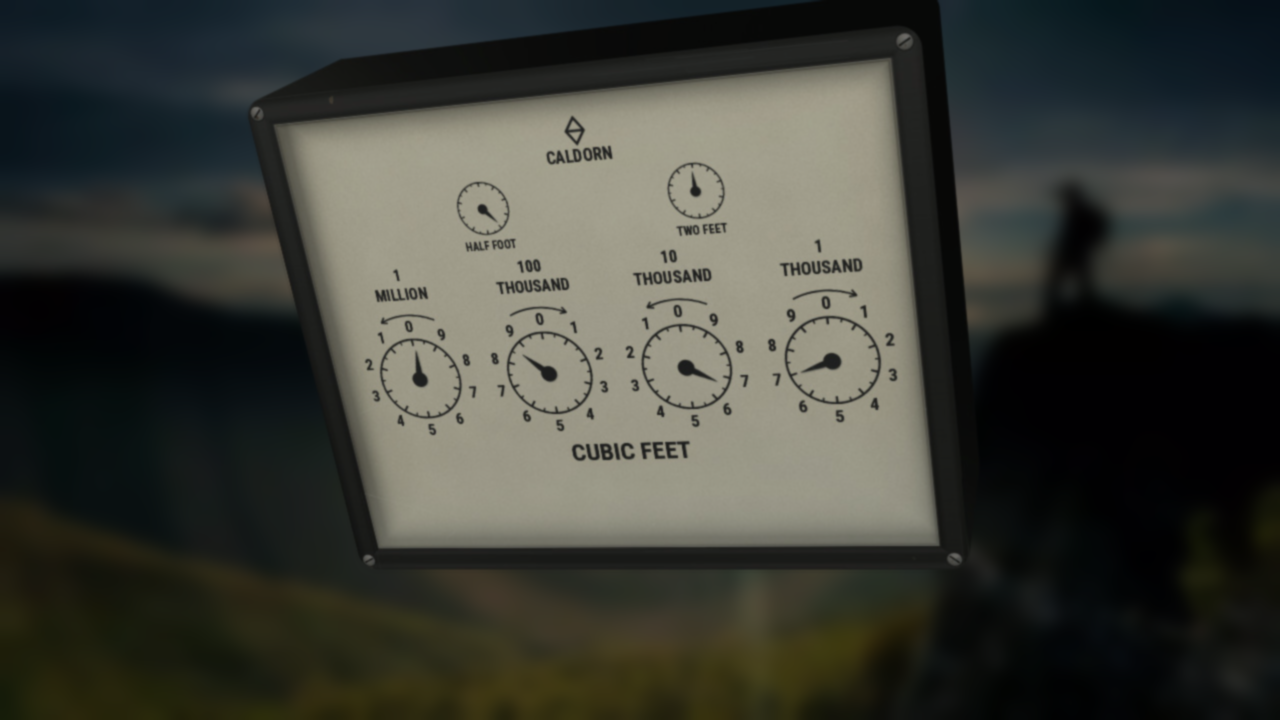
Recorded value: **986700** ft³
